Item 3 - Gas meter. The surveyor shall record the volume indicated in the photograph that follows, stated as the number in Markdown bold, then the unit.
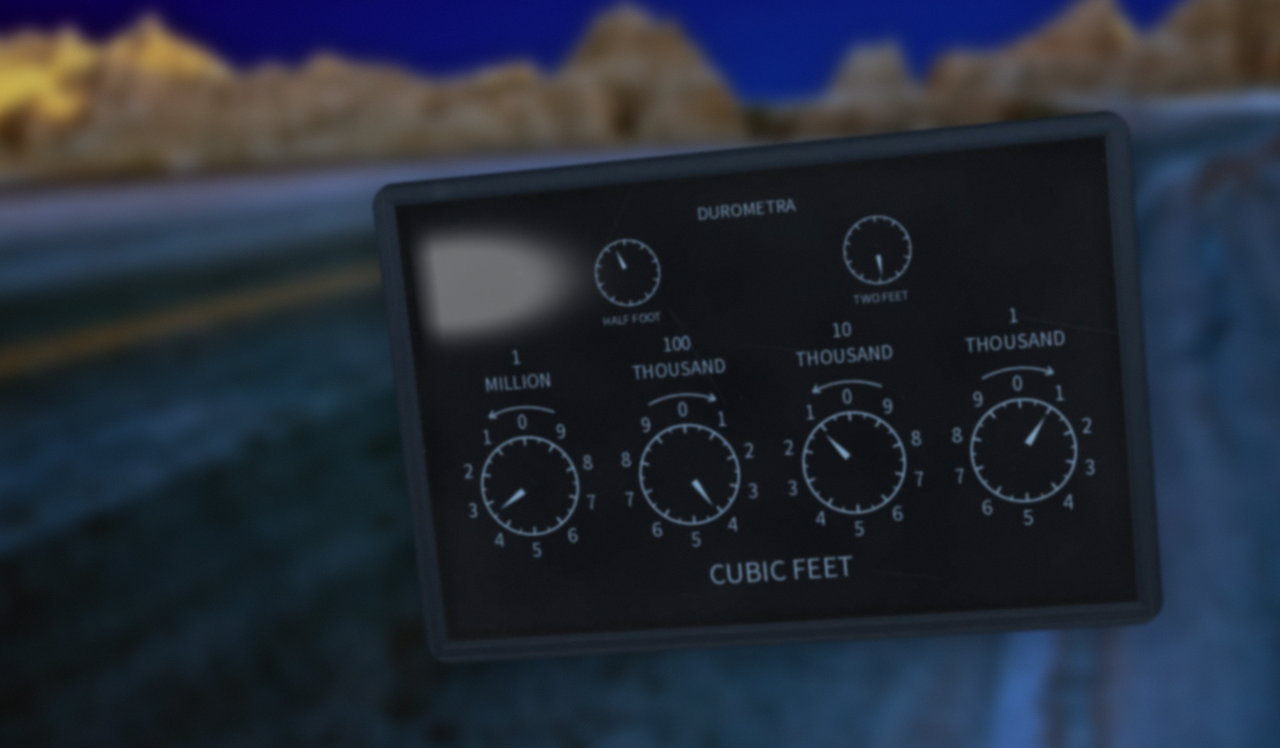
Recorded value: **341100** ft³
